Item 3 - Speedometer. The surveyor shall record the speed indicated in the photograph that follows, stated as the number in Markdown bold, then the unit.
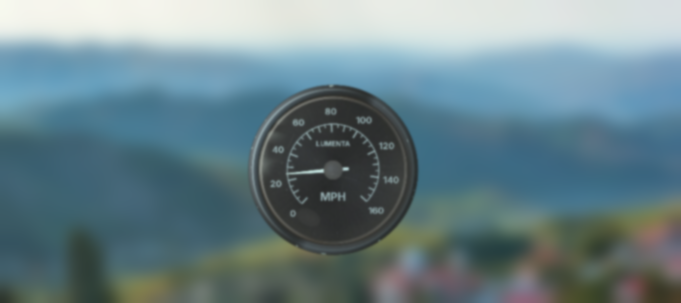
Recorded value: **25** mph
